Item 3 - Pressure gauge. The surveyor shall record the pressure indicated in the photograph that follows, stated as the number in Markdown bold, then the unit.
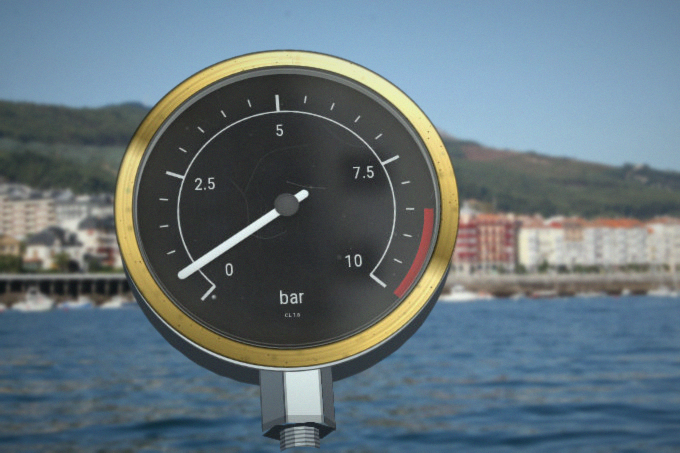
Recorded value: **0.5** bar
